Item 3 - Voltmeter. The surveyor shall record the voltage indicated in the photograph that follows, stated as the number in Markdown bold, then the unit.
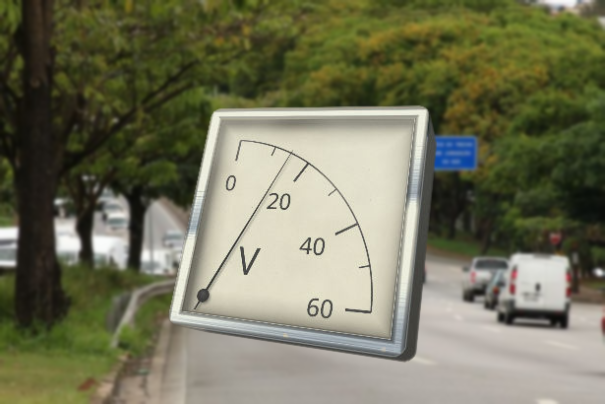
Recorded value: **15** V
